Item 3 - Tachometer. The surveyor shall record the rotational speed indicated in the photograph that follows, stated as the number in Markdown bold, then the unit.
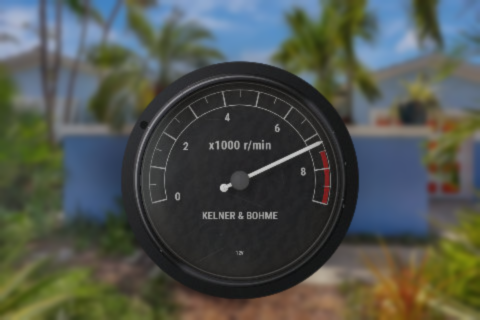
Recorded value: **7250** rpm
